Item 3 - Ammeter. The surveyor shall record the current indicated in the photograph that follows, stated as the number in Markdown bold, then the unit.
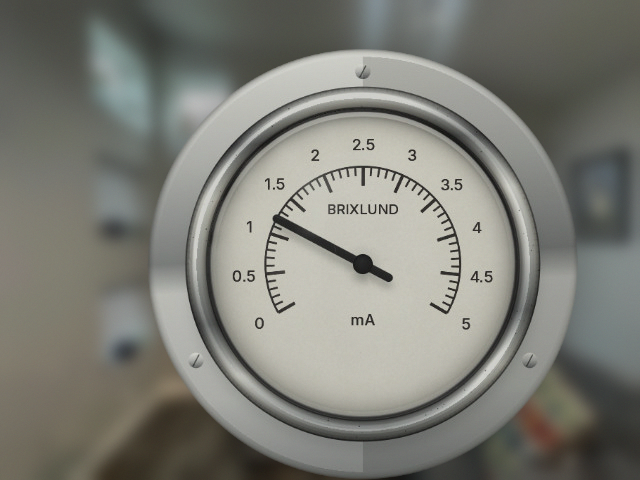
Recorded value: **1.2** mA
